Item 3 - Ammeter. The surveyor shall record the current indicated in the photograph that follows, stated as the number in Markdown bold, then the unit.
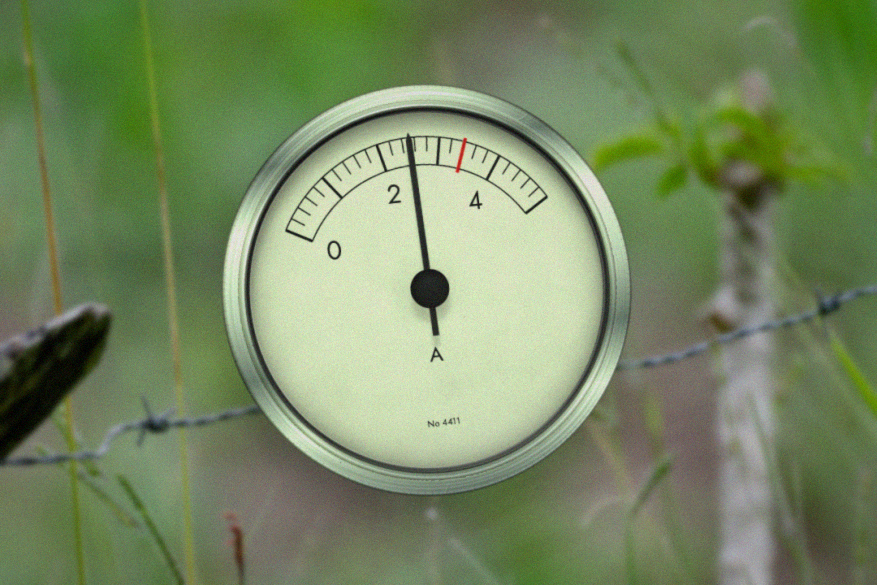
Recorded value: **2.5** A
